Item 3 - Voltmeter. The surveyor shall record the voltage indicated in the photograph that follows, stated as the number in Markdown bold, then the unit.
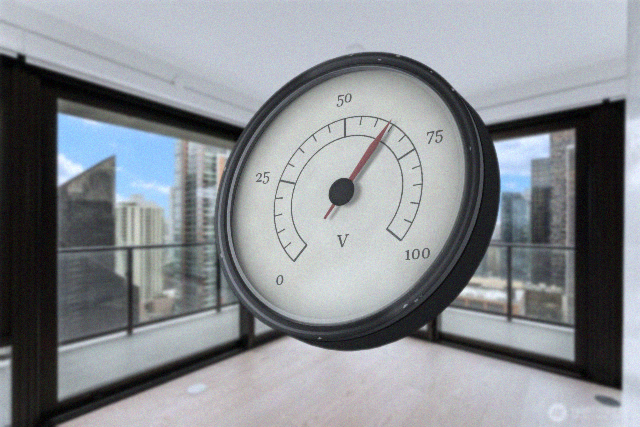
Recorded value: **65** V
